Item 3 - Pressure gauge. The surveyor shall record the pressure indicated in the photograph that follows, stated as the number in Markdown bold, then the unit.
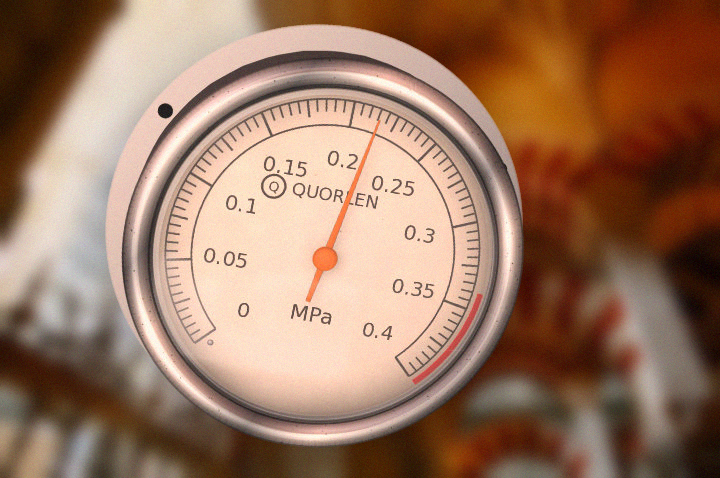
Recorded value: **0.215** MPa
